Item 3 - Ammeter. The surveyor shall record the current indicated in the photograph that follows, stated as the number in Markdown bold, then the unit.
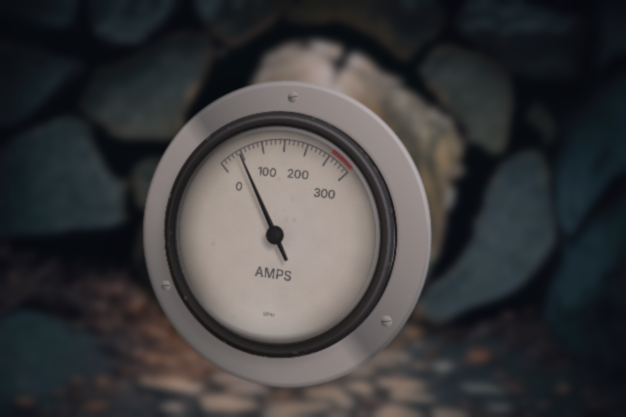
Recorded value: **50** A
